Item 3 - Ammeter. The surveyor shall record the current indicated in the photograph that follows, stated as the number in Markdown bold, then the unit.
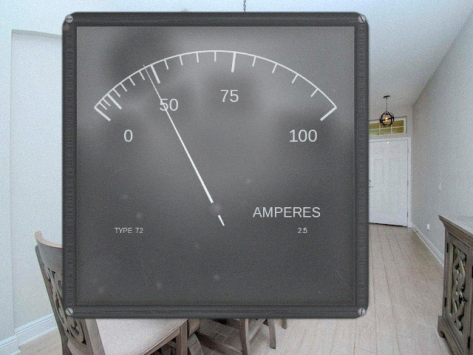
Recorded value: **47.5** A
